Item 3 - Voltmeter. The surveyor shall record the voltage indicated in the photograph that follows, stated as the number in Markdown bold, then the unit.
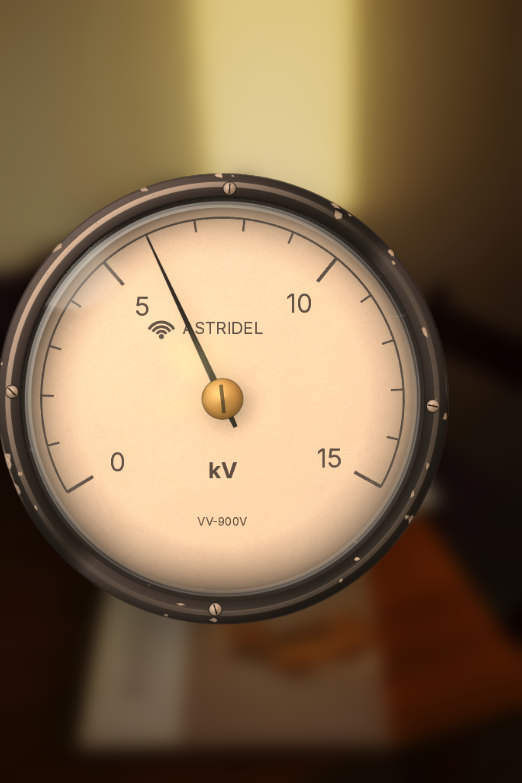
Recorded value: **6** kV
